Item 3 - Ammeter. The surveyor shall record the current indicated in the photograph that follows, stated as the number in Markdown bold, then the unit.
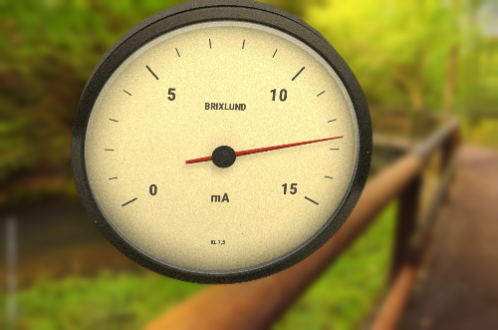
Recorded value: **12.5** mA
